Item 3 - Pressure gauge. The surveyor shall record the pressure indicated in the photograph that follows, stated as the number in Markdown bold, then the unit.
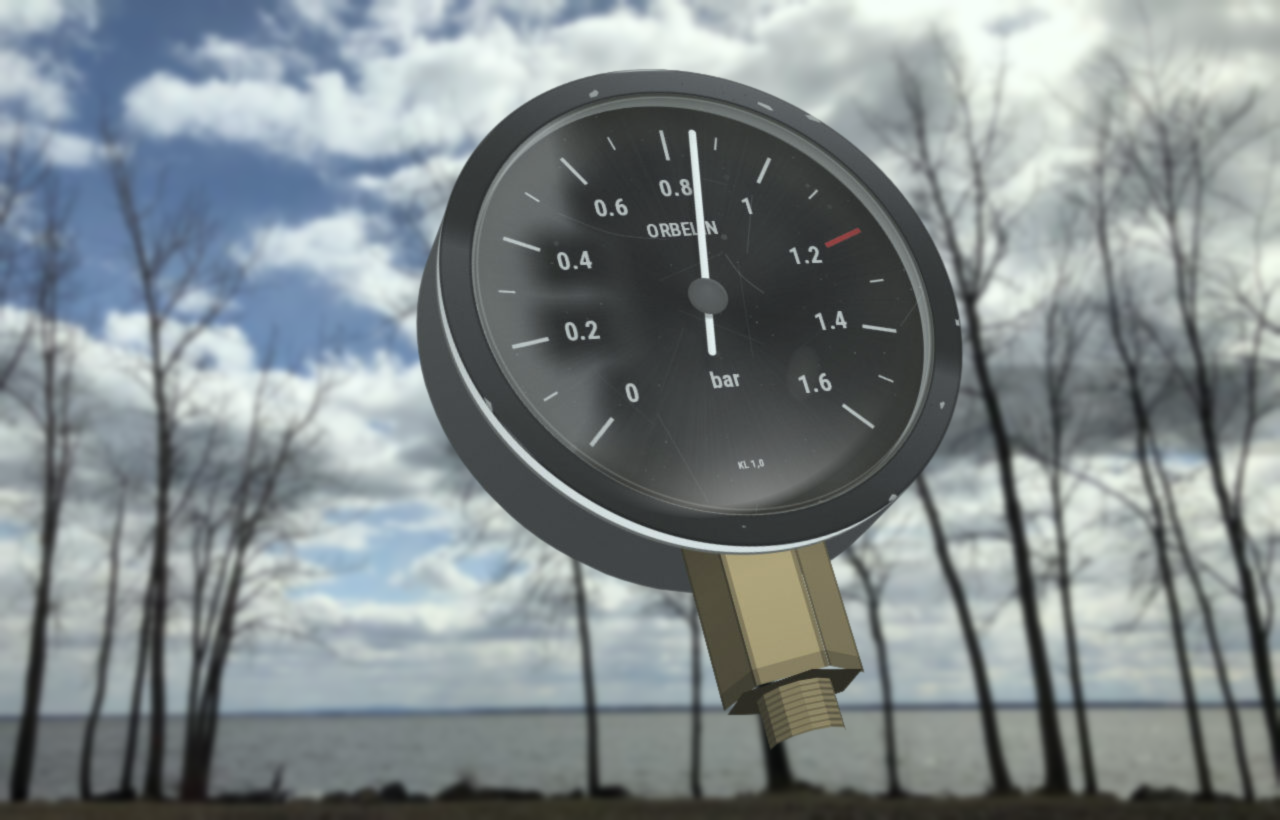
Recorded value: **0.85** bar
